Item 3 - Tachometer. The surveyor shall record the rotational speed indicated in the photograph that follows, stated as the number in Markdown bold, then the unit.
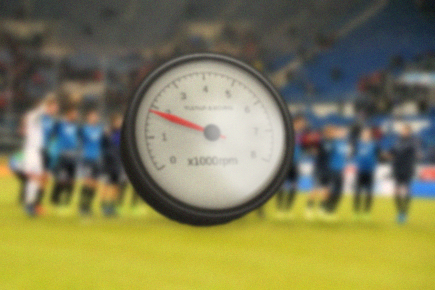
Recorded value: **1800** rpm
